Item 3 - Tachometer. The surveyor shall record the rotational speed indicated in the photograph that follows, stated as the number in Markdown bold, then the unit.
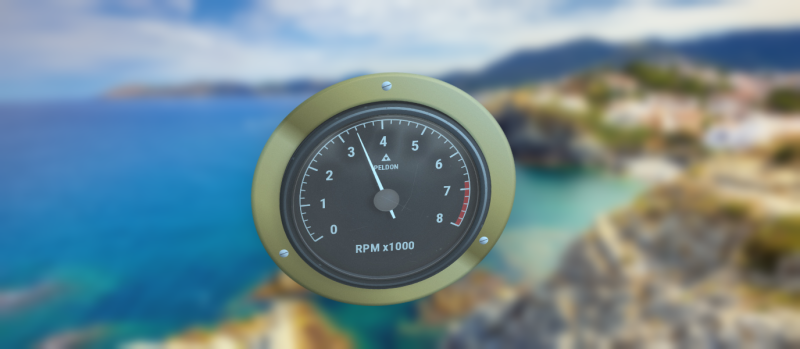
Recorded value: **3400** rpm
